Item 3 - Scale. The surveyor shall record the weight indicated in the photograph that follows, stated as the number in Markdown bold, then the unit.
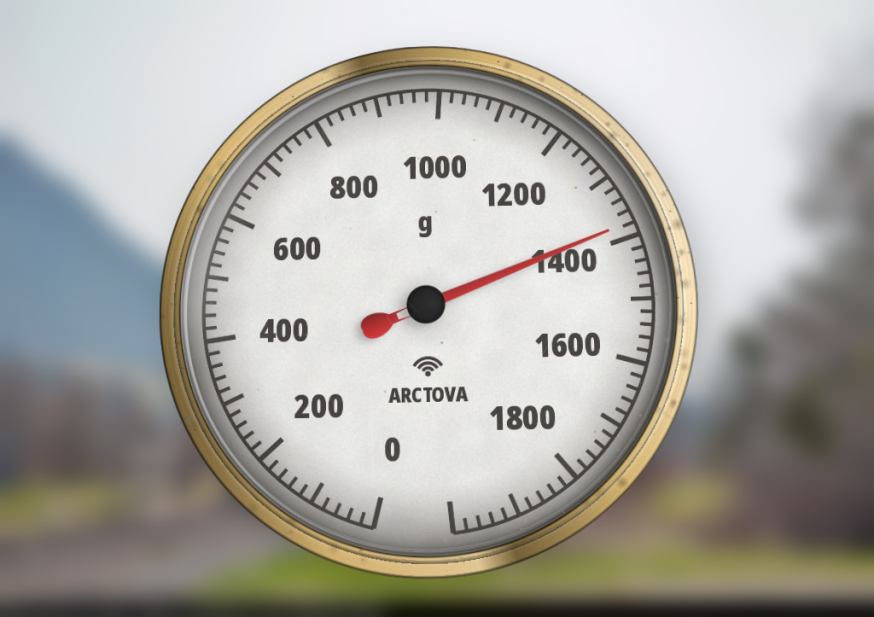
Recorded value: **1380** g
